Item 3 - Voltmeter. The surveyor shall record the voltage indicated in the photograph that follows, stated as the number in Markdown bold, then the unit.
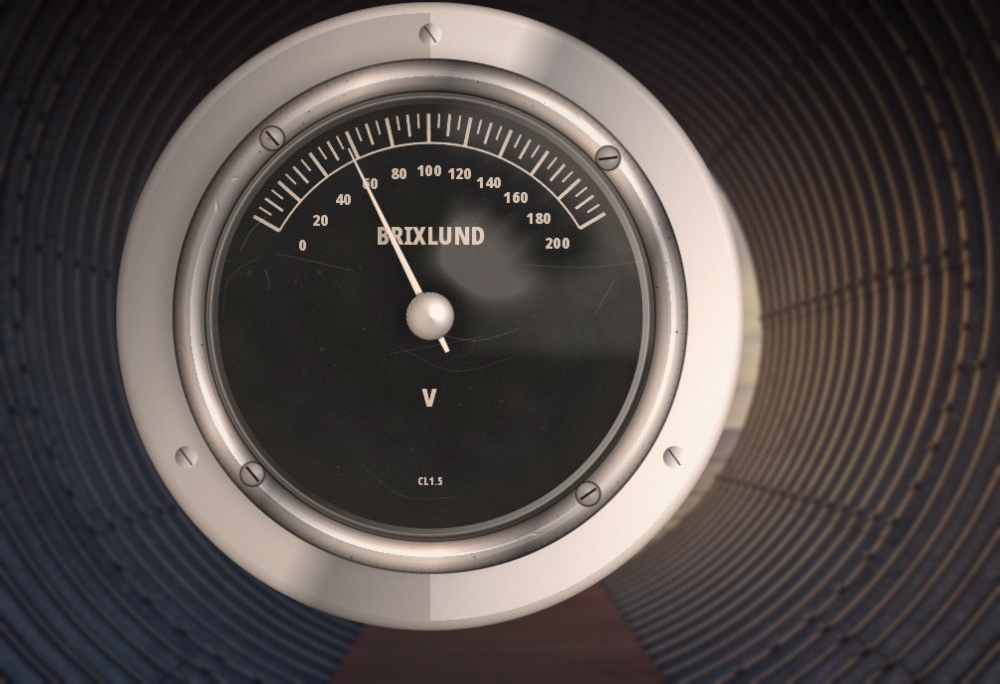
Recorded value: **57.5** V
